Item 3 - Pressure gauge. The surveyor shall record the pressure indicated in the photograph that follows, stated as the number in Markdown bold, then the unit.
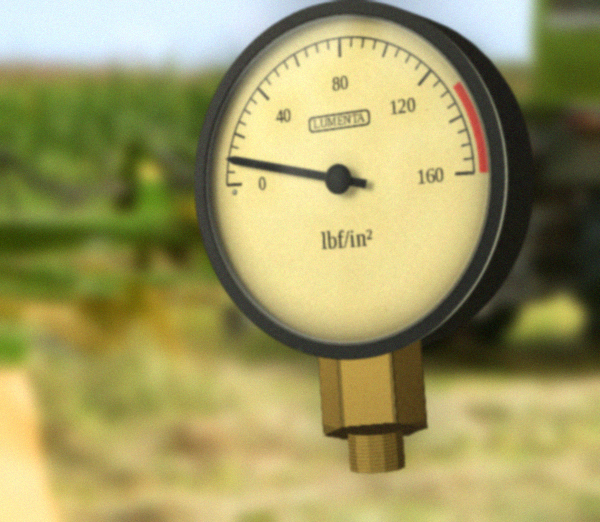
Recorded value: **10** psi
